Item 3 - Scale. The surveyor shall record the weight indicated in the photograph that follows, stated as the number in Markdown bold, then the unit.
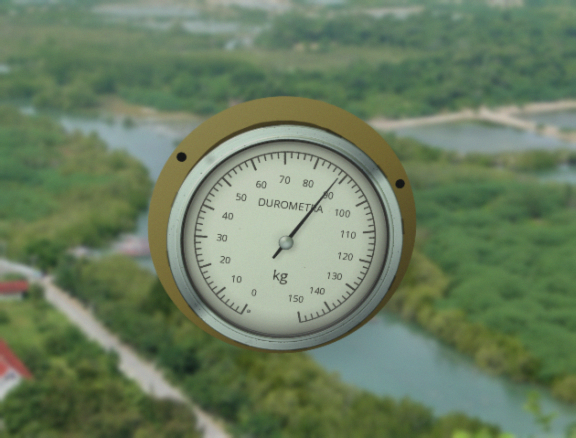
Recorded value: **88** kg
